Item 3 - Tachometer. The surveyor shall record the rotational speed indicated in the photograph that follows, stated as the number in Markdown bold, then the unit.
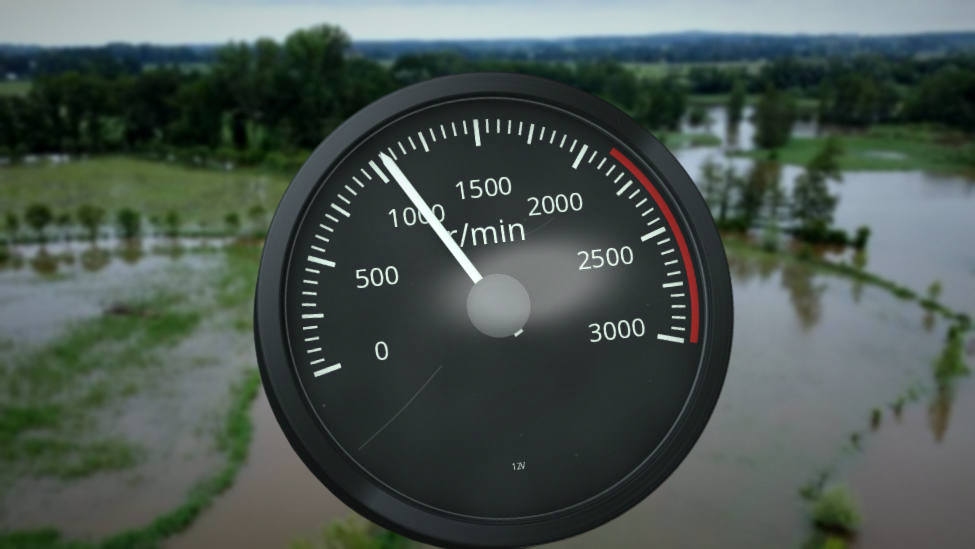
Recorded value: **1050** rpm
